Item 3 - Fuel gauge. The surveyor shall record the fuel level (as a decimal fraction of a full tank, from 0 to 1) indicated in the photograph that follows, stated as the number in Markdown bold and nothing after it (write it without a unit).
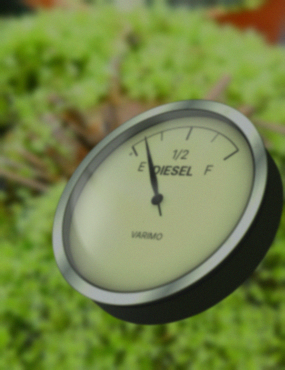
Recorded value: **0.125**
